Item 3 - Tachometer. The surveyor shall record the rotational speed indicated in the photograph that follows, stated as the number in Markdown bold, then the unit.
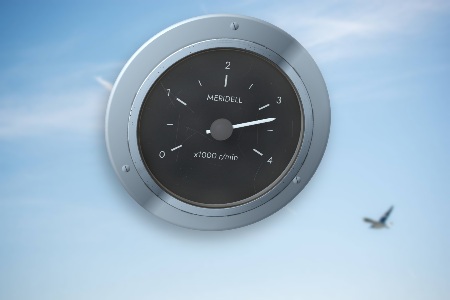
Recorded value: **3250** rpm
